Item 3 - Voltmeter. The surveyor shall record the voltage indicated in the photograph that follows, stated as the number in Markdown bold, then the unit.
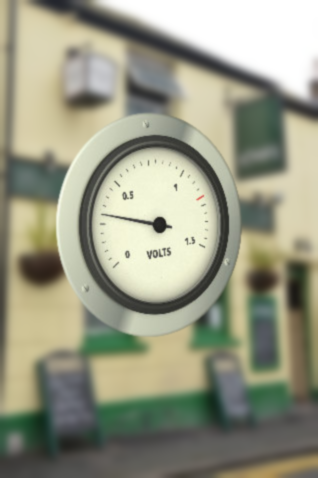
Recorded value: **0.3** V
